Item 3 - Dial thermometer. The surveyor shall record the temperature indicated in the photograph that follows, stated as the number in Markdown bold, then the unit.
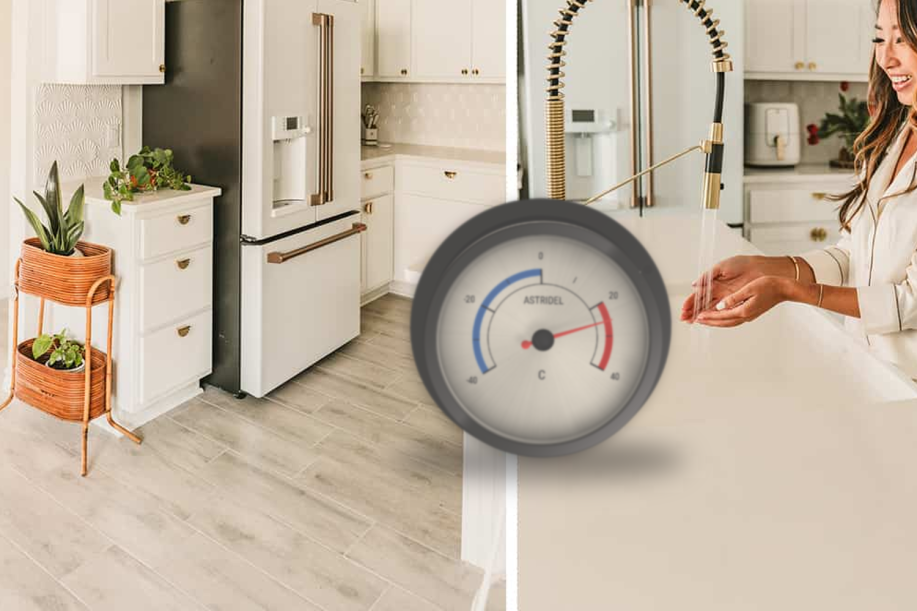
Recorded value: **25** °C
